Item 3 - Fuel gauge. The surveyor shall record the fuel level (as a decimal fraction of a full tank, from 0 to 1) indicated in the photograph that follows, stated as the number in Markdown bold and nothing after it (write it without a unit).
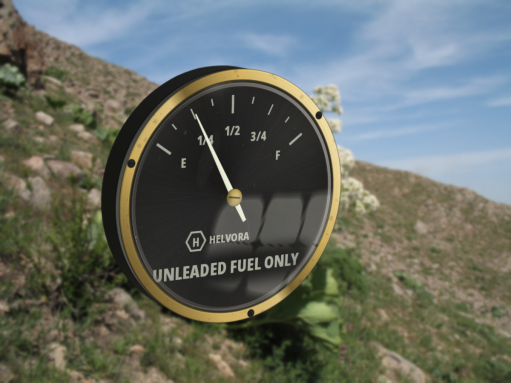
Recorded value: **0.25**
